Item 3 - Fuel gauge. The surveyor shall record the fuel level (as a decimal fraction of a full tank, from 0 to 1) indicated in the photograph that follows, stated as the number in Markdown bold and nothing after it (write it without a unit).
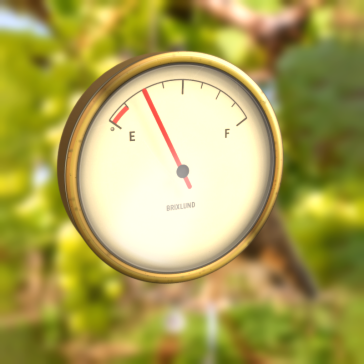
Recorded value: **0.25**
